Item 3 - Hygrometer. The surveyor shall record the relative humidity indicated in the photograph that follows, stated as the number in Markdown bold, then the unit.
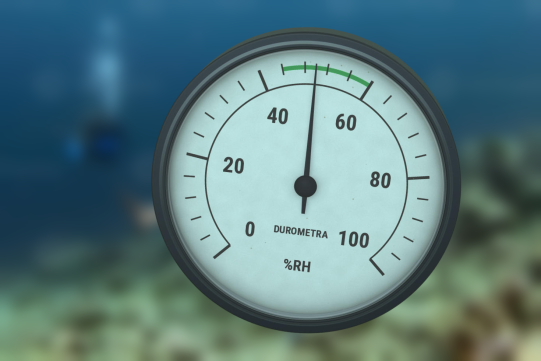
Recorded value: **50** %
